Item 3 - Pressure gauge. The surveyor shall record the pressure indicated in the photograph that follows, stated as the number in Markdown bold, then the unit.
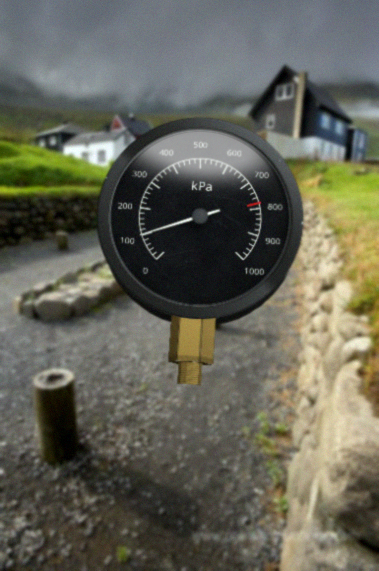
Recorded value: **100** kPa
